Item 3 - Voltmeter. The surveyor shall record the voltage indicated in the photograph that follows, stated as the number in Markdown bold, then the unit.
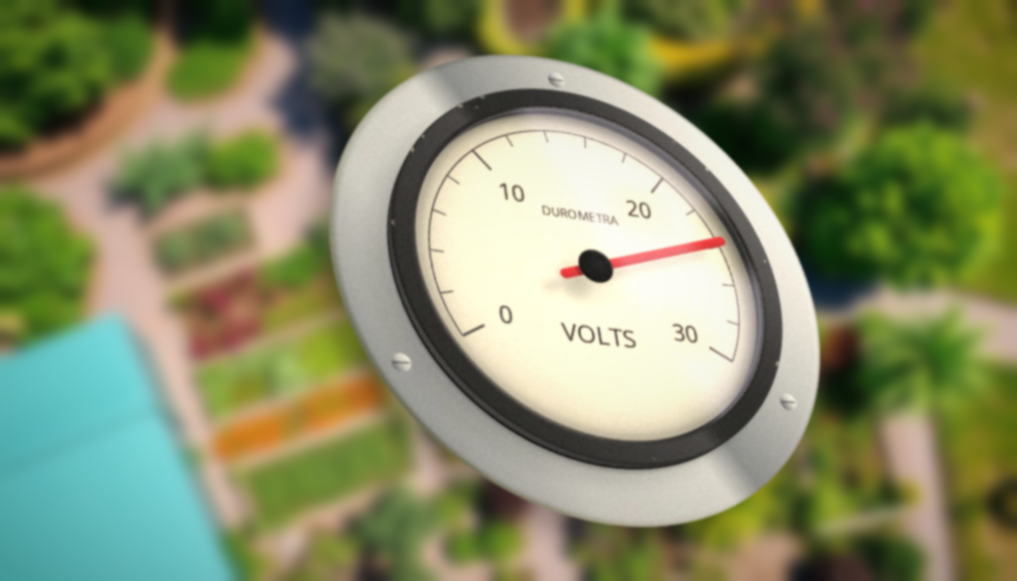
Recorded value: **24** V
